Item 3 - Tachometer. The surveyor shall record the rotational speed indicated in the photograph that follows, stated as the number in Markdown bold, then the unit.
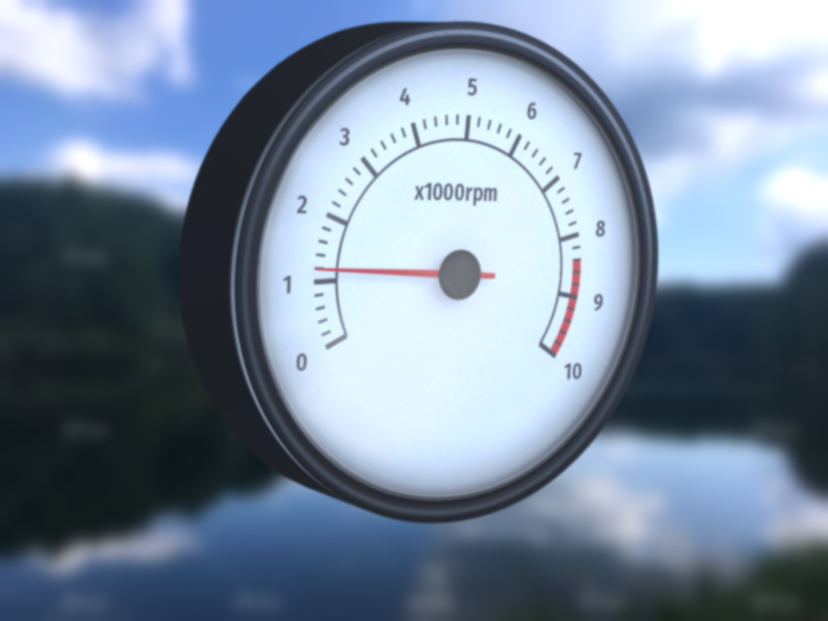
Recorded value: **1200** rpm
